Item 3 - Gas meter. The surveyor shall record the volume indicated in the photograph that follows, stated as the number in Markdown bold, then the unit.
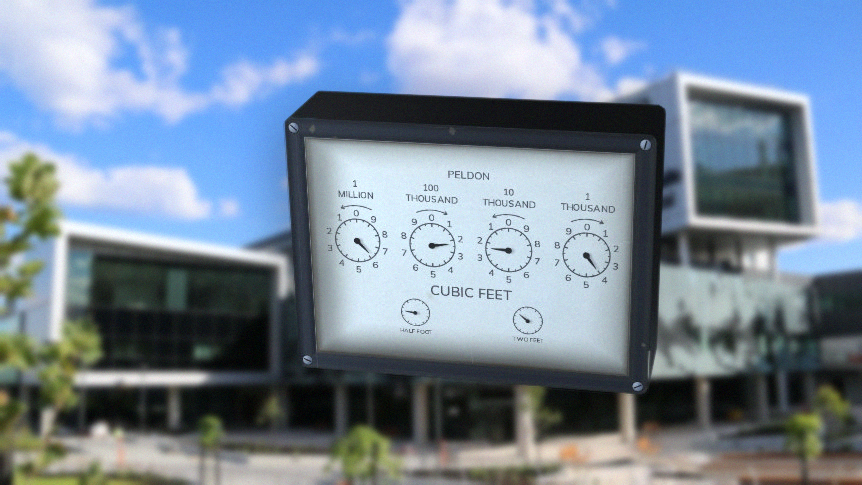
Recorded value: **622400** ft³
